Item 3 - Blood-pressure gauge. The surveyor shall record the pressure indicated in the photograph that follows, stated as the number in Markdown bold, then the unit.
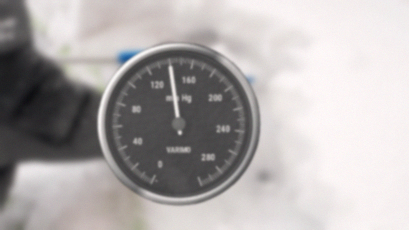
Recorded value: **140** mmHg
